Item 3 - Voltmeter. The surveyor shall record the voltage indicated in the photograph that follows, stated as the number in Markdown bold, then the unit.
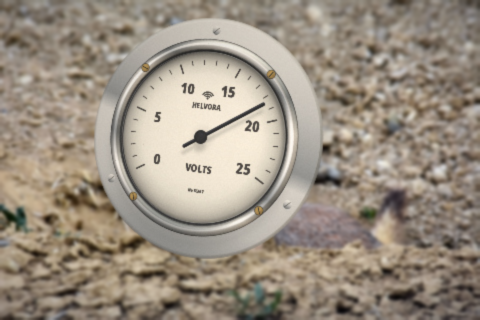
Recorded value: **18.5** V
